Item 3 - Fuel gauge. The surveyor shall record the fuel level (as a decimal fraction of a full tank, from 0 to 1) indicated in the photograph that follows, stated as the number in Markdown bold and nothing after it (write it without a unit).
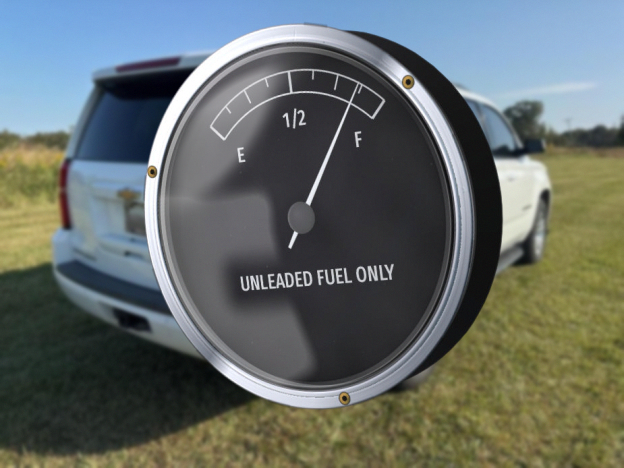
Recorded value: **0.875**
